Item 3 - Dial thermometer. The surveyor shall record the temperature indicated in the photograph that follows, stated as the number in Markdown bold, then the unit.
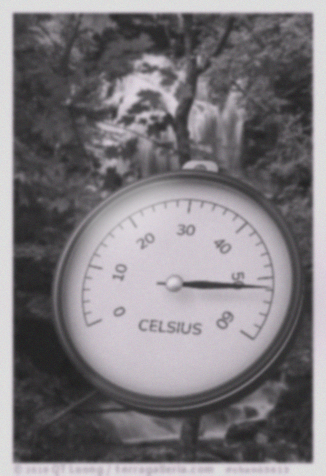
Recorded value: **52** °C
